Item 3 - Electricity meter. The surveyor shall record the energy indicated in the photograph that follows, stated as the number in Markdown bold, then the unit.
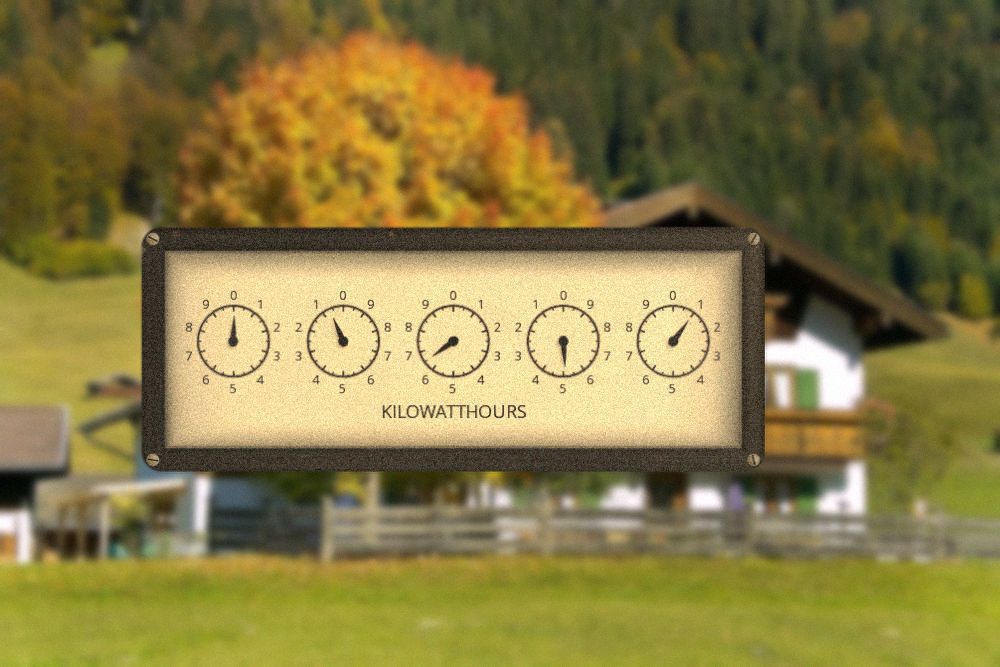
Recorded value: **651** kWh
